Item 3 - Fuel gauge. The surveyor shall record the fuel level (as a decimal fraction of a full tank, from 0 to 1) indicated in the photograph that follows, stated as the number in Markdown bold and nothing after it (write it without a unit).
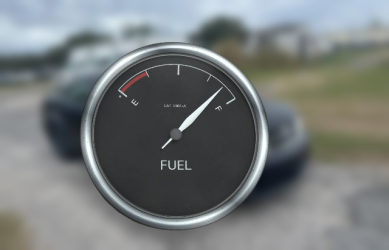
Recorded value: **0.875**
